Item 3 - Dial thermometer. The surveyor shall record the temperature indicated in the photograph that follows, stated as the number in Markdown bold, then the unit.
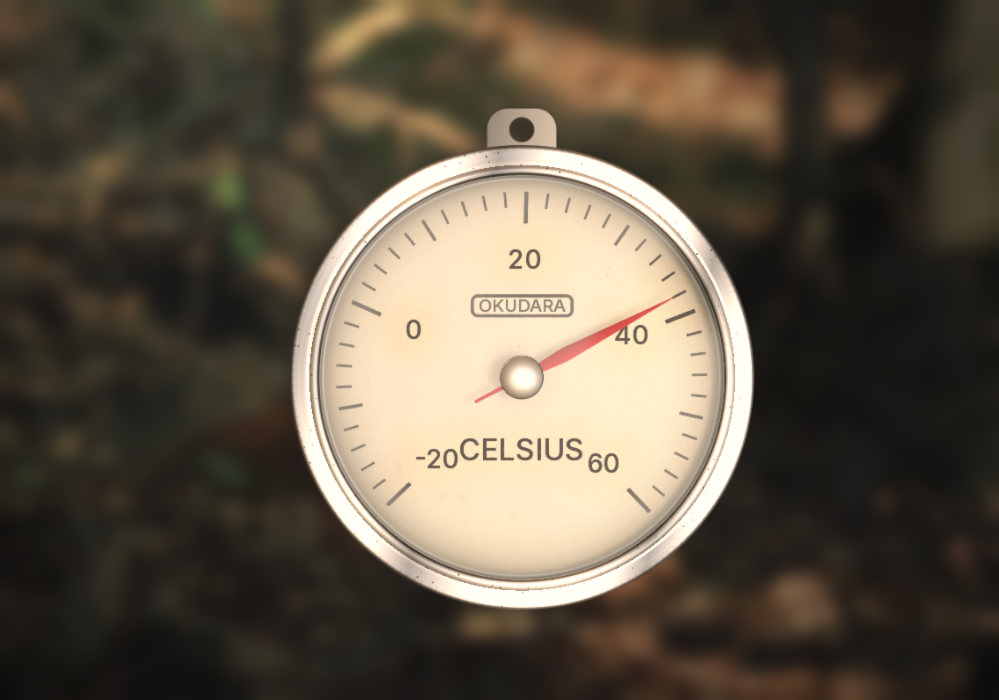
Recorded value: **38** °C
